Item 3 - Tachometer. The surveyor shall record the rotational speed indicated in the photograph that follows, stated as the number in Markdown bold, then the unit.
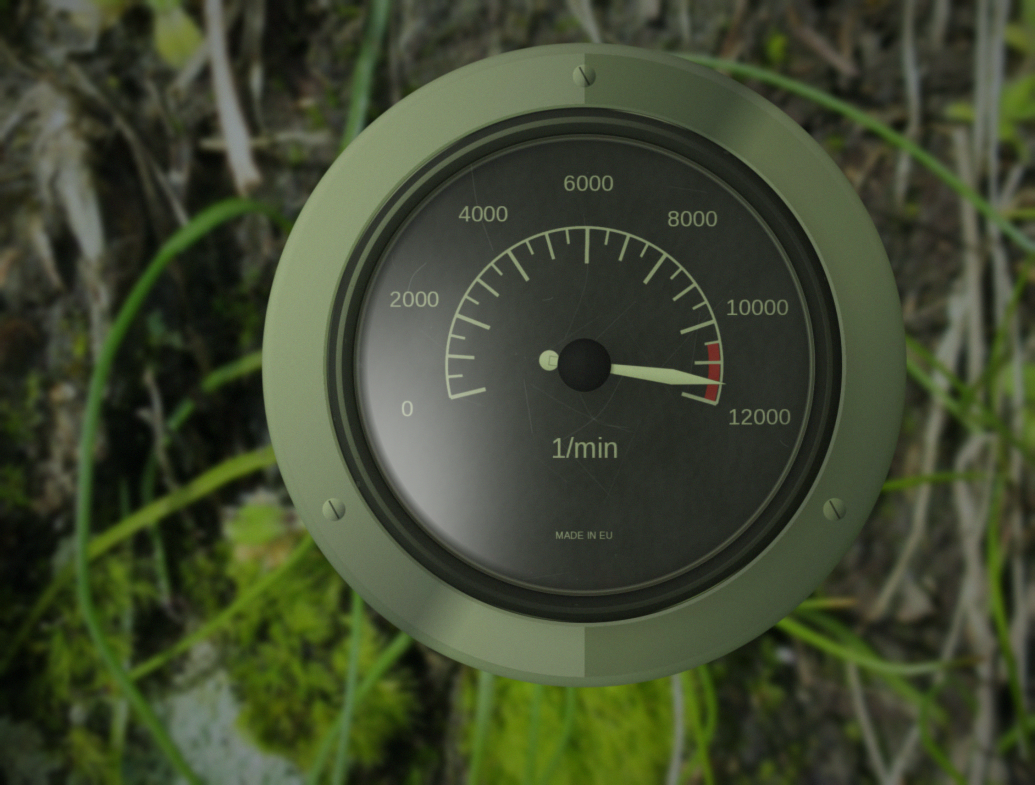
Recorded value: **11500** rpm
